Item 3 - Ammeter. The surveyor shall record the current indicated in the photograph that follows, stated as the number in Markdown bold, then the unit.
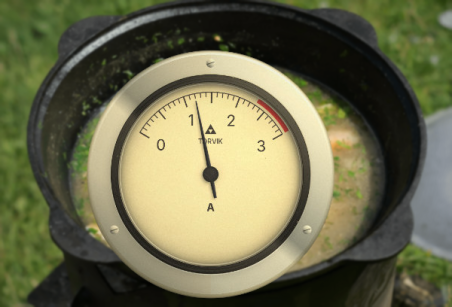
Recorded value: **1.2** A
